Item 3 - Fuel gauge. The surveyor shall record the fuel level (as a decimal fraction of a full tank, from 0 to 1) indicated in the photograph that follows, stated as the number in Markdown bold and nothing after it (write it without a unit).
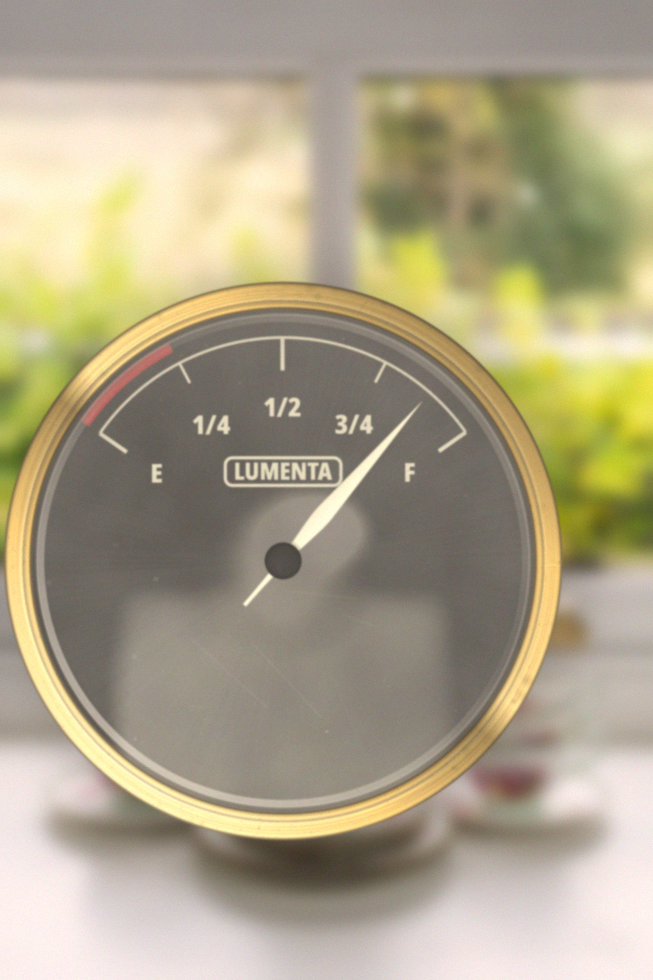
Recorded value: **0.875**
